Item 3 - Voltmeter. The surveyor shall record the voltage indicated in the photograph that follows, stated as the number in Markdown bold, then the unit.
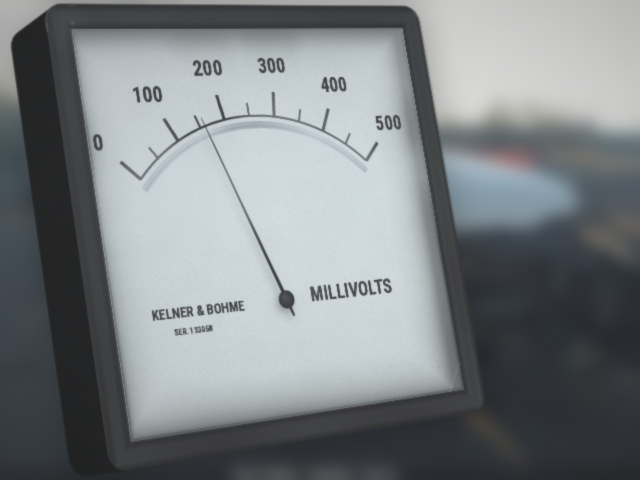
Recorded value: **150** mV
